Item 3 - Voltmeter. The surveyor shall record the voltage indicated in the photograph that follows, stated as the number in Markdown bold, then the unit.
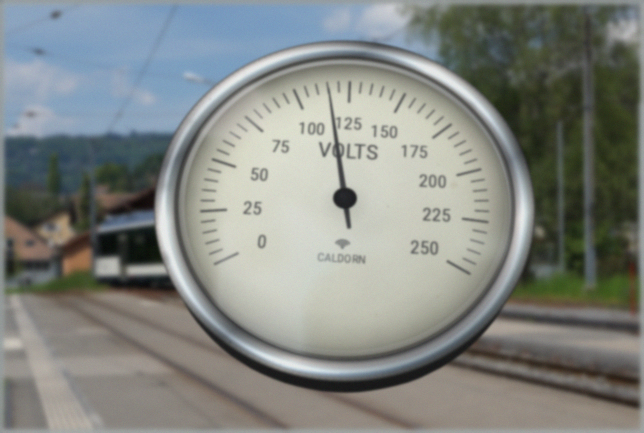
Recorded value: **115** V
